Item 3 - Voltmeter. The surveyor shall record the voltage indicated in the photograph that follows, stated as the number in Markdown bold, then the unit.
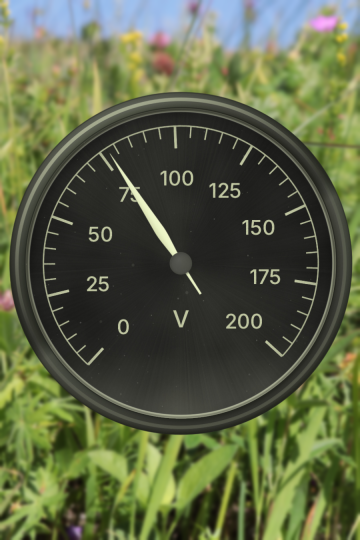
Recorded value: **77.5** V
